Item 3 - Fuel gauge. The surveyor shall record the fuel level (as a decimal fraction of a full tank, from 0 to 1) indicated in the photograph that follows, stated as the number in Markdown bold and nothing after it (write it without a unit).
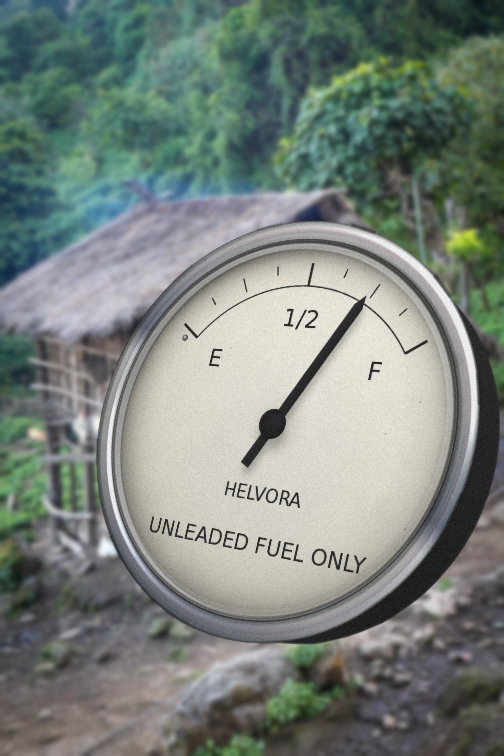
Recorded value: **0.75**
